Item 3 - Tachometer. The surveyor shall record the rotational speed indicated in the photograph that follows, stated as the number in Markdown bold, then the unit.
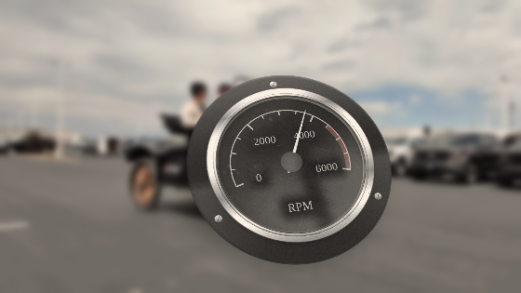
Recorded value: **3750** rpm
